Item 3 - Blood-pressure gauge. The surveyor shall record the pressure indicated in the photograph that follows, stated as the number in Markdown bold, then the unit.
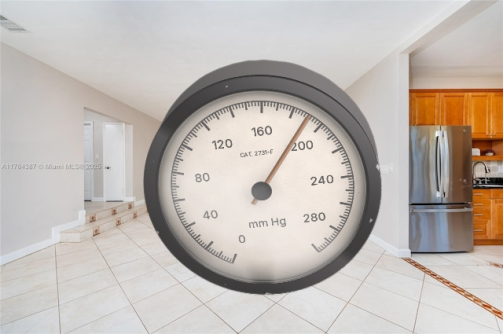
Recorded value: **190** mmHg
